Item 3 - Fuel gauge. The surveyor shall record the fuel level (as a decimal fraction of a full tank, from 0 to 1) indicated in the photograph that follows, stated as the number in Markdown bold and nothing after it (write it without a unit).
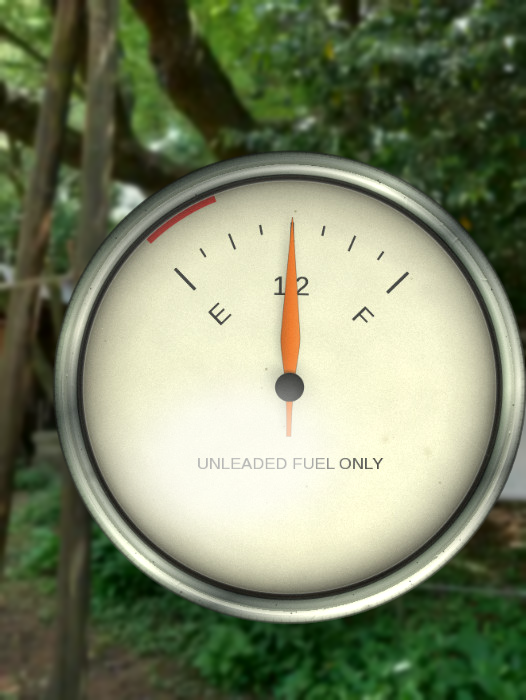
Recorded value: **0.5**
